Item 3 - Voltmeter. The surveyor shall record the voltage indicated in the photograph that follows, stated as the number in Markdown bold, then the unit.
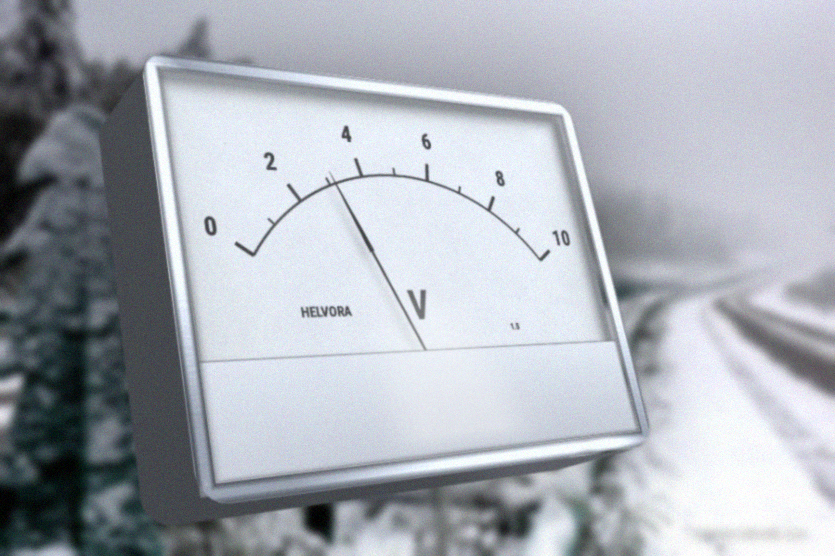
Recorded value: **3** V
